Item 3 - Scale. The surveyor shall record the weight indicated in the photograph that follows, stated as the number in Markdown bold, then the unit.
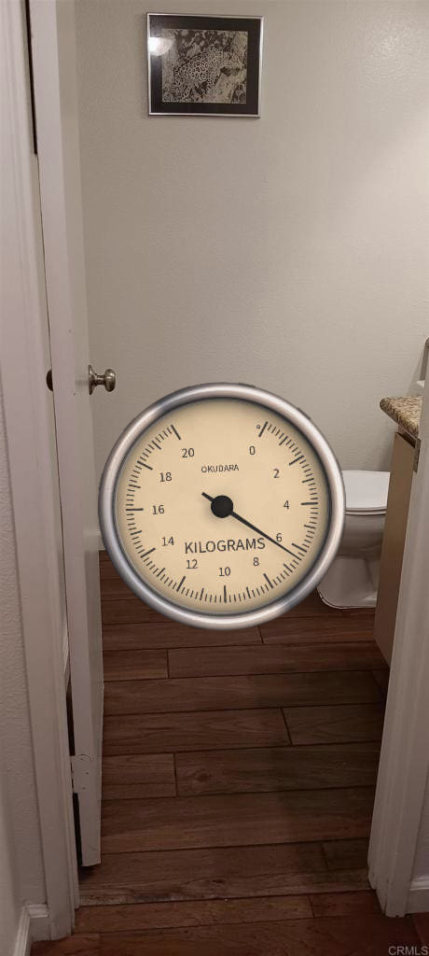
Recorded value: **6.4** kg
